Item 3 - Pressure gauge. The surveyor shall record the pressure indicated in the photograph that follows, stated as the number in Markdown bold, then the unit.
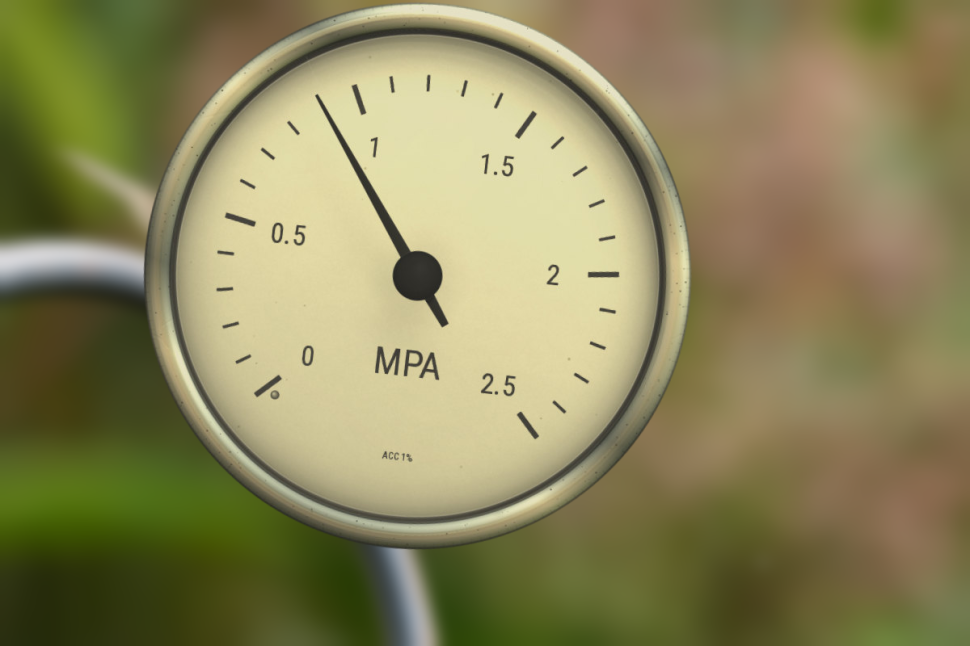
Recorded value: **0.9** MPa
